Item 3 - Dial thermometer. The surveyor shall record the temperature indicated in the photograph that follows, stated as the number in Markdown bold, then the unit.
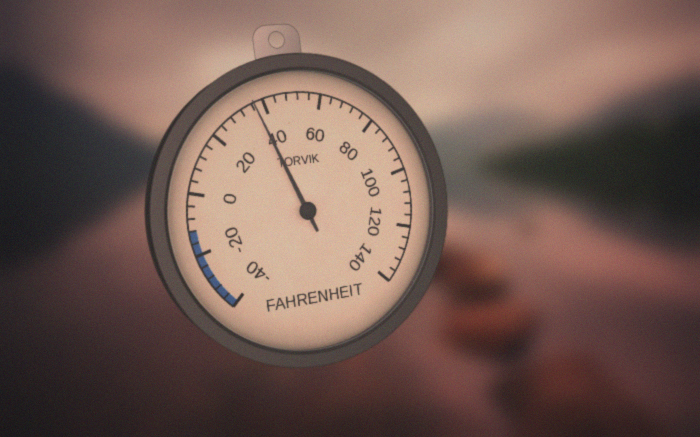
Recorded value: **36** °F
